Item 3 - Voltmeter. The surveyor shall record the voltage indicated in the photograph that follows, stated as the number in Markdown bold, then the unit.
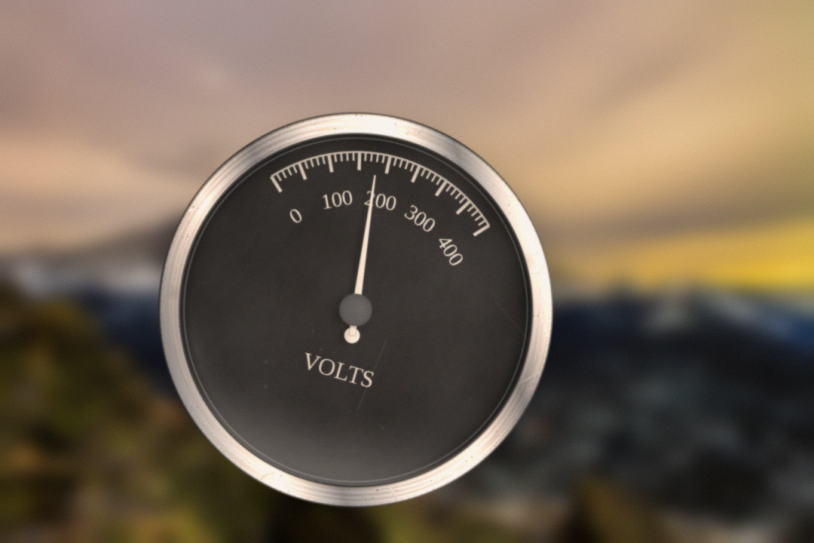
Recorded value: **180** V
